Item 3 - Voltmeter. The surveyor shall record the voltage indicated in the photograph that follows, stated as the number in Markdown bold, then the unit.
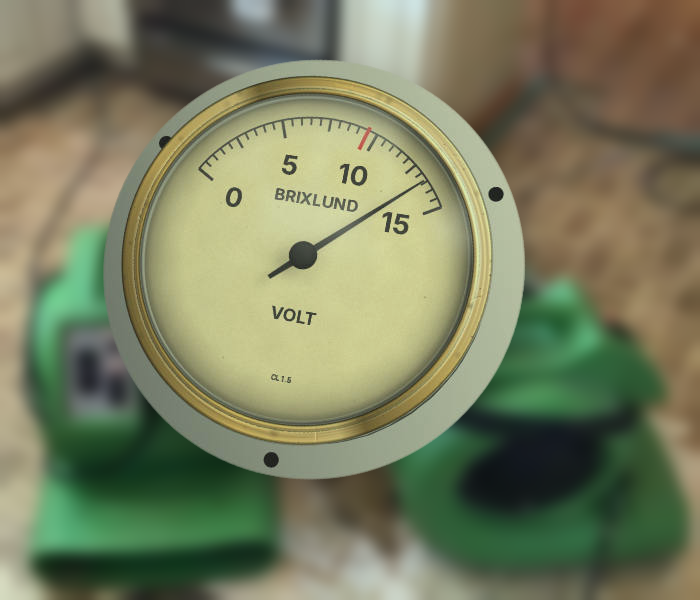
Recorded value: **13.5** V
